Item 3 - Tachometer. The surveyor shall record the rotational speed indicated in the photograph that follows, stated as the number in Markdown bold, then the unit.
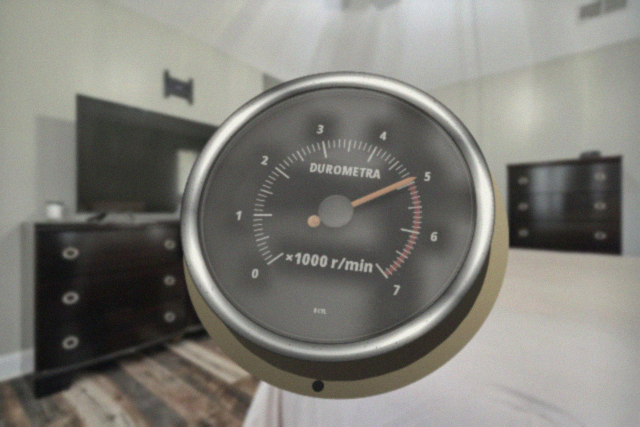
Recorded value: **5000** rpm
